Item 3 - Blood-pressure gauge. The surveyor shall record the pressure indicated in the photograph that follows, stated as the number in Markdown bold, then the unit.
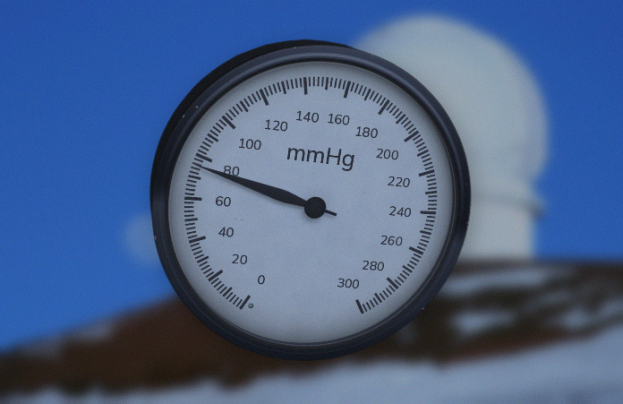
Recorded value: **76** mmHg
